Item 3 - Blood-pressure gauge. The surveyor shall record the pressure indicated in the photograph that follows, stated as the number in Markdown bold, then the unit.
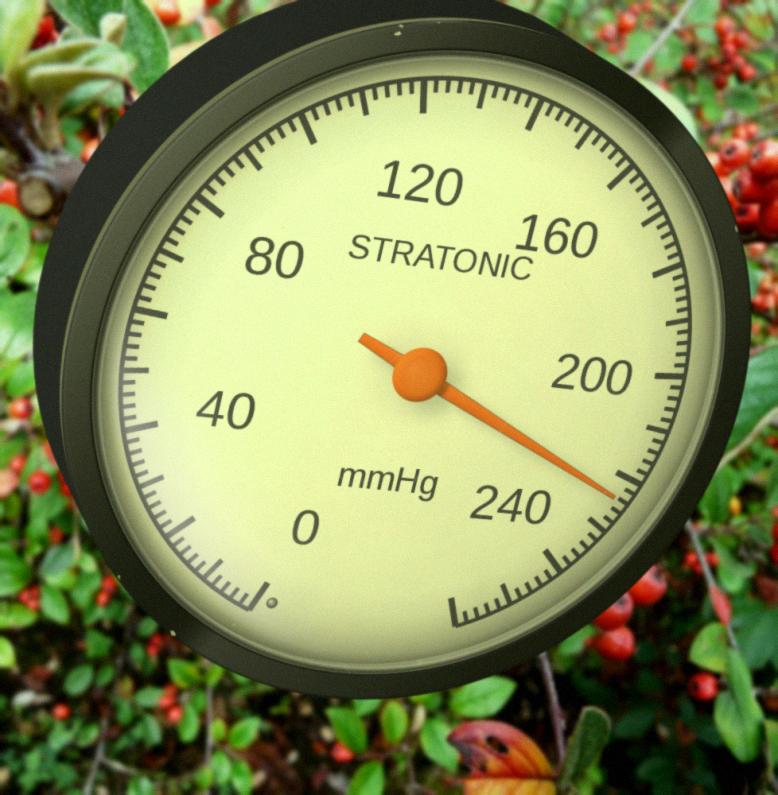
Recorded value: **224** mmHg
